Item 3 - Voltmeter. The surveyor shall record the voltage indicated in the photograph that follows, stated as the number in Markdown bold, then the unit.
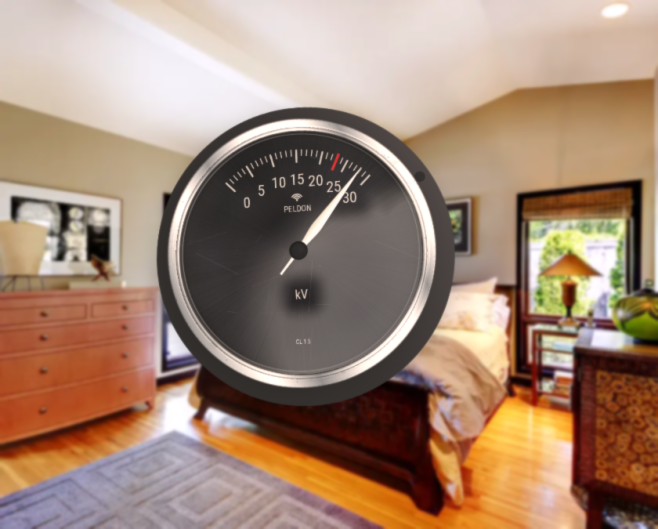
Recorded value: **28** kV
